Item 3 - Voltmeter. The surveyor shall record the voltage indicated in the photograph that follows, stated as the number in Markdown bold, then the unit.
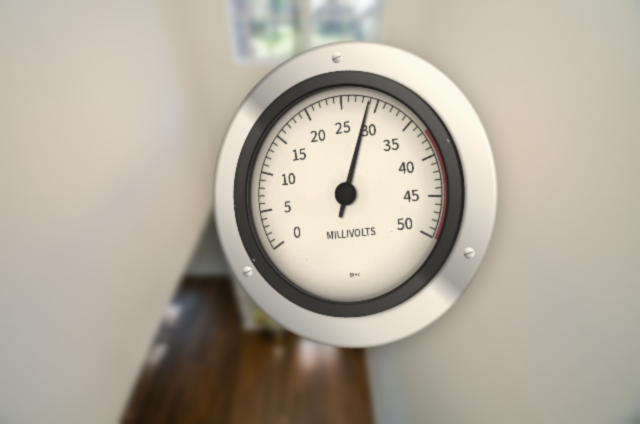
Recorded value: **29** mV
